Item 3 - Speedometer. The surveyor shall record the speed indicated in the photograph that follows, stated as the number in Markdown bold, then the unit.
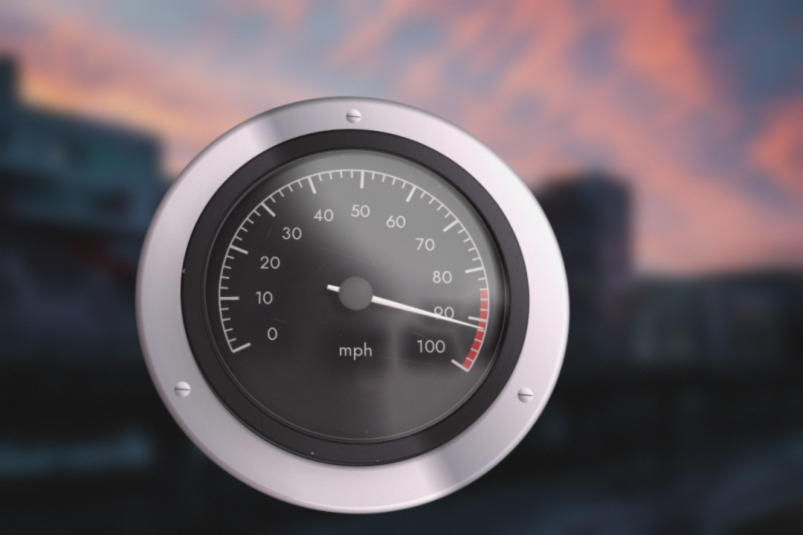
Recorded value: **92** mph
